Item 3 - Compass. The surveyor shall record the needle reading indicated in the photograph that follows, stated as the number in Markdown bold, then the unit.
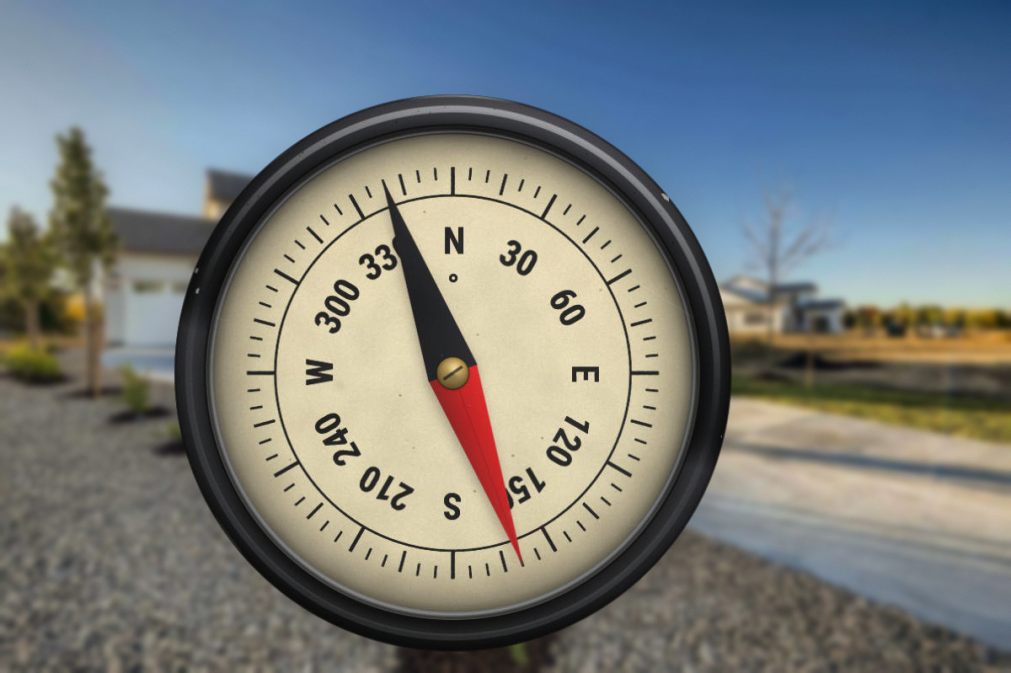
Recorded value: **160** °
